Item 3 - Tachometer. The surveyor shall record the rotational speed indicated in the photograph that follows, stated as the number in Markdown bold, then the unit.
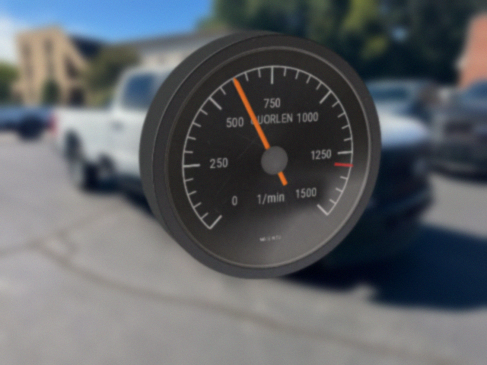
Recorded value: **600** rpm
